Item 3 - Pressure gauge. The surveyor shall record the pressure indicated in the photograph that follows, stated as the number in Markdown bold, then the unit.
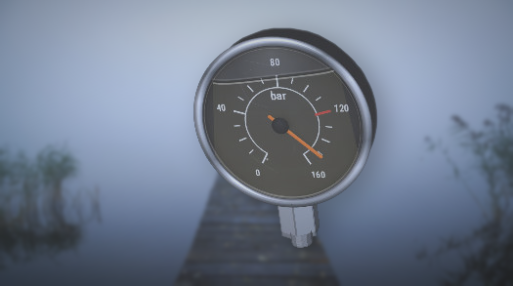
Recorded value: **150** bar
